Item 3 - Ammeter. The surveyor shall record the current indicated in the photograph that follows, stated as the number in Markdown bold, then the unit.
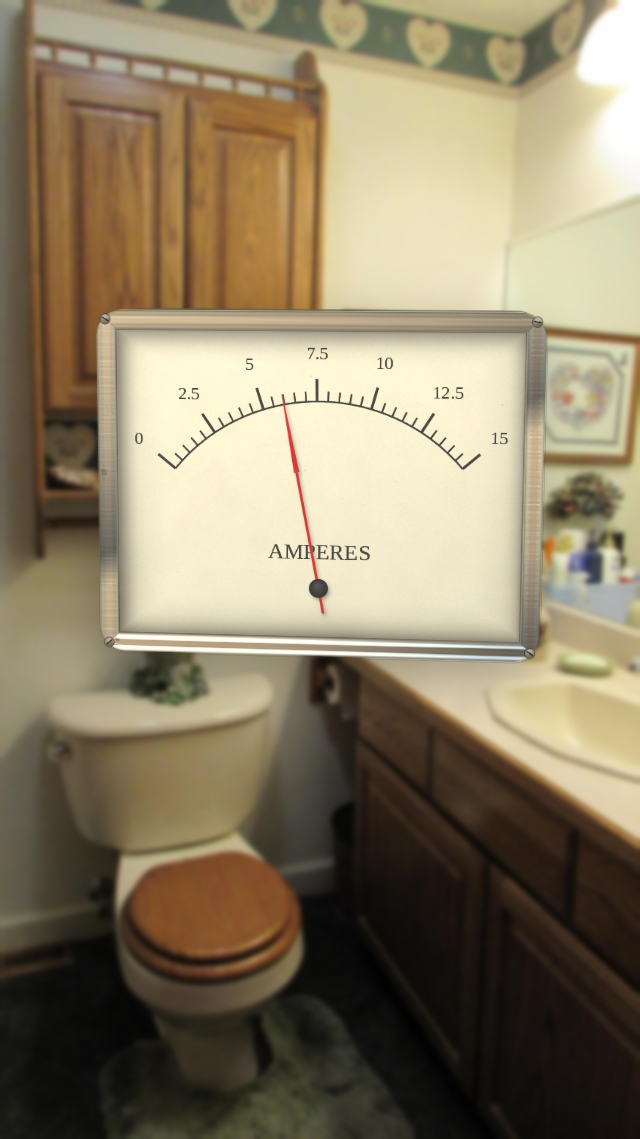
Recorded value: **6** A
